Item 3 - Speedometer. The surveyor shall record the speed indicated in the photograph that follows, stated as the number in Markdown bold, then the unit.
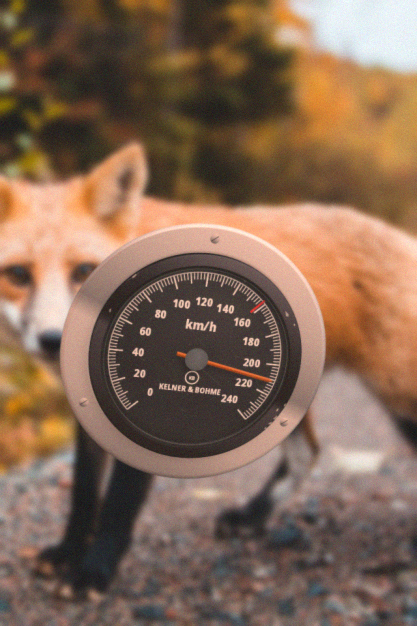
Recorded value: **210** km/h
